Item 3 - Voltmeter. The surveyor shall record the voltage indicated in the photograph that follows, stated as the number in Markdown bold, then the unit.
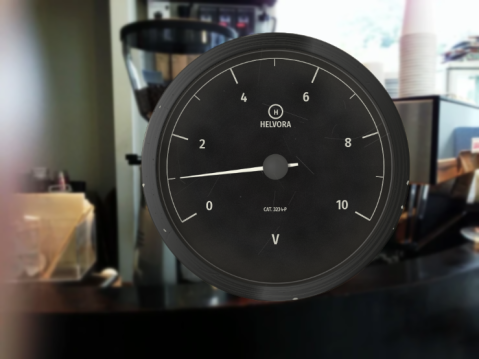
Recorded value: **1** V
